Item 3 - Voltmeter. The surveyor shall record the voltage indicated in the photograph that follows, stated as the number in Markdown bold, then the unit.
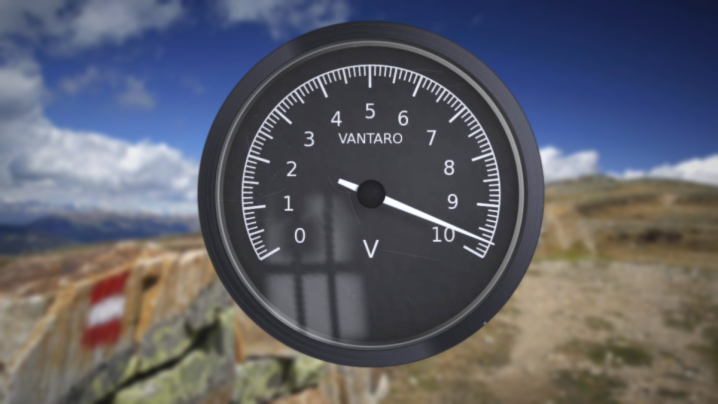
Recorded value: **9.7** V
